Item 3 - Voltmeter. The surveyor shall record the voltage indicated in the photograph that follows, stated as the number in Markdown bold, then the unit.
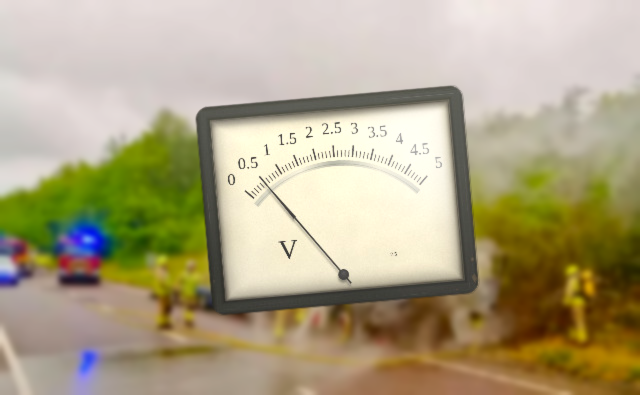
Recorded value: **0.5** V
